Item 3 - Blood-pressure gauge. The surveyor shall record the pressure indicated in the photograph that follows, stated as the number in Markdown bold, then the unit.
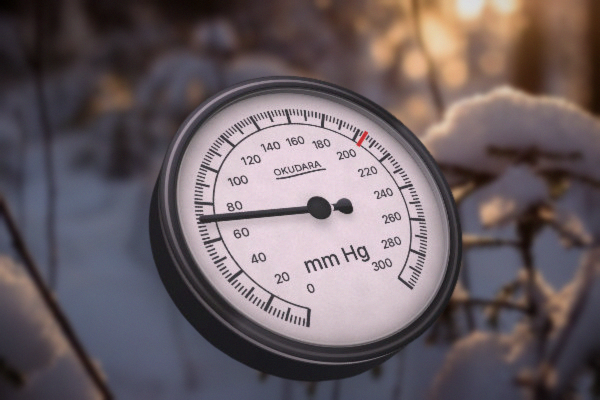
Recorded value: **70** mmHg
